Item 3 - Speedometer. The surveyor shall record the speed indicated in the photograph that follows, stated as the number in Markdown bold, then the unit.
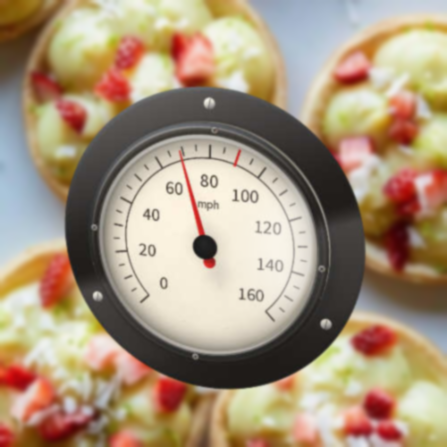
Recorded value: **70** mph
